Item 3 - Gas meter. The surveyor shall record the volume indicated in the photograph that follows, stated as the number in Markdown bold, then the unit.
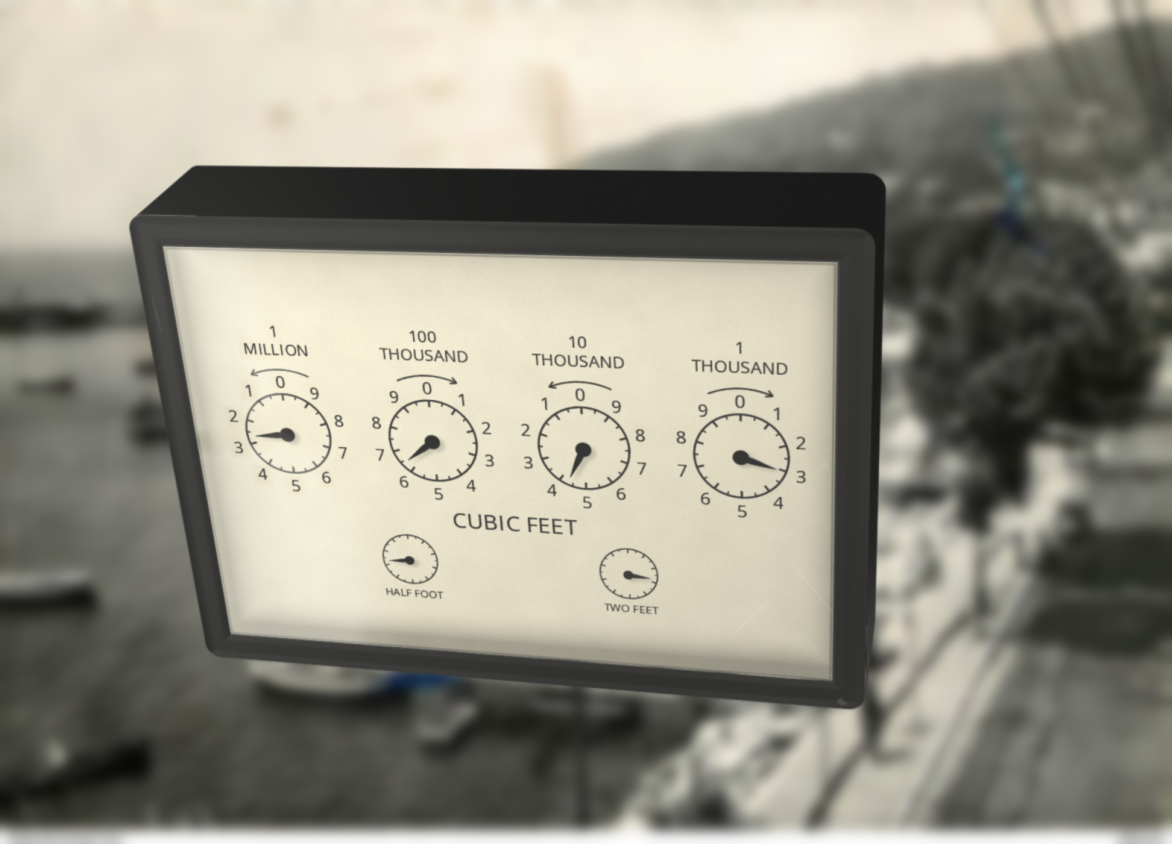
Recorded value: **264300** ft³
